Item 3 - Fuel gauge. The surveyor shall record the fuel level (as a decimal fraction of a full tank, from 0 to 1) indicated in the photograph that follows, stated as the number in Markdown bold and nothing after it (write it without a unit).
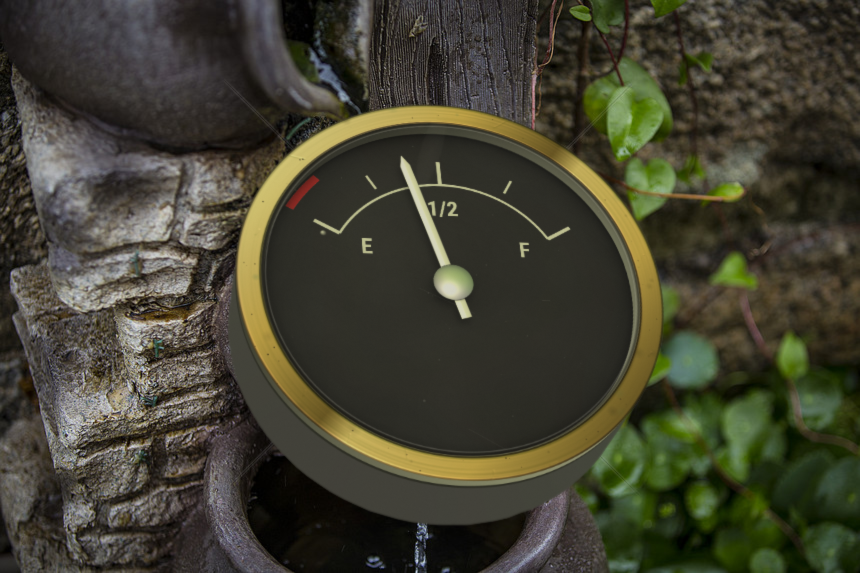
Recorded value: **0.375**
